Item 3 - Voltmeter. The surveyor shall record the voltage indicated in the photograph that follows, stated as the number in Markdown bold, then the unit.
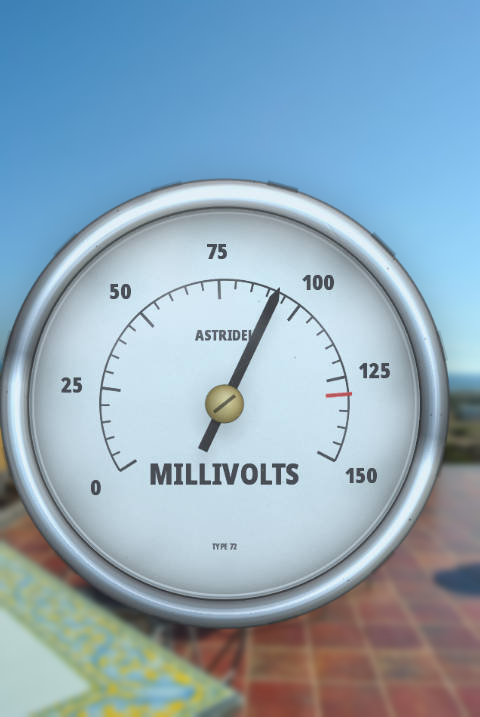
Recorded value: **92.5** mV
